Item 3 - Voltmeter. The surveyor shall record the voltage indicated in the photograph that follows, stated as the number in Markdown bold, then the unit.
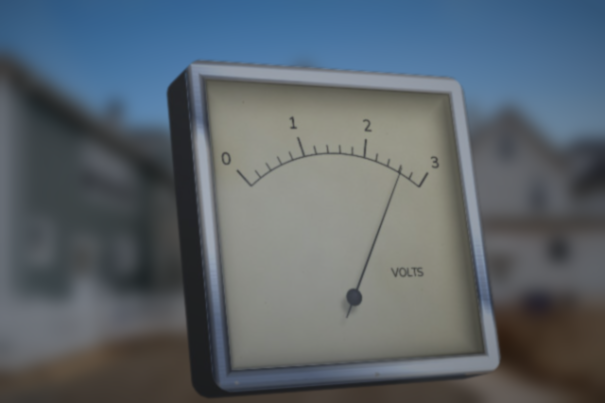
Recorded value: **2.6** V
